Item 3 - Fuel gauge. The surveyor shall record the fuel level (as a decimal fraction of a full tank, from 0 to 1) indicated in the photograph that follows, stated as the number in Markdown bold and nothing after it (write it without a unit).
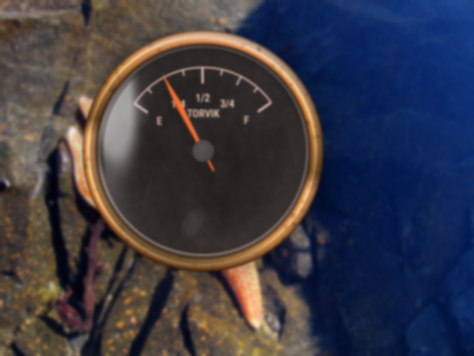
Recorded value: **0.25**
